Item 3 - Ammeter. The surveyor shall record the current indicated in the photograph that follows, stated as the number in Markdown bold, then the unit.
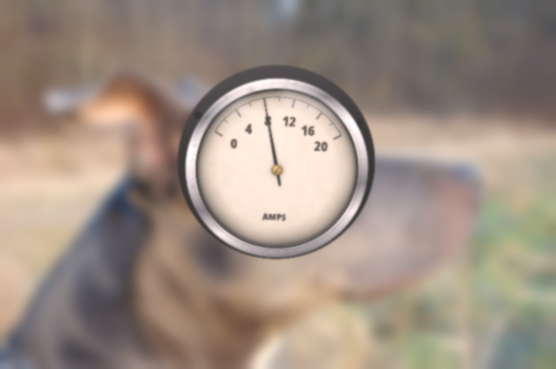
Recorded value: **8** A
